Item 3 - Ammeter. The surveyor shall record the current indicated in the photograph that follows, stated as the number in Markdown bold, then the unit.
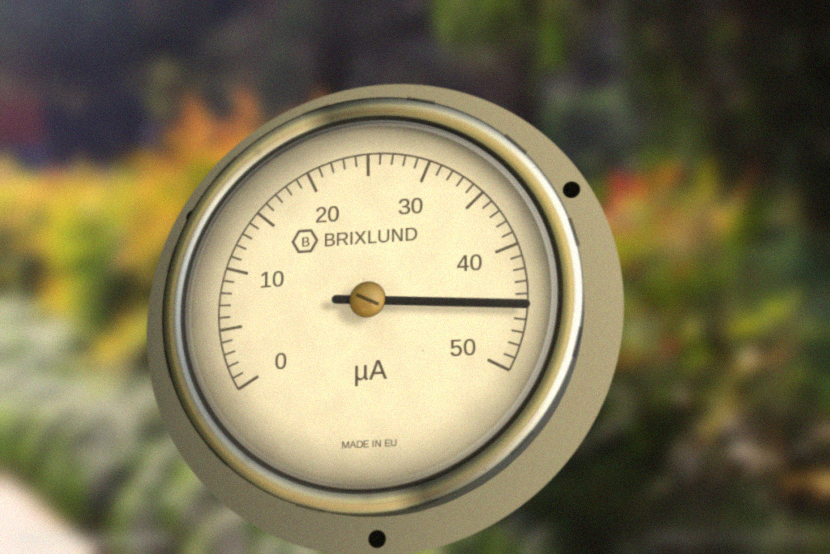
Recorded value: **45** µA
